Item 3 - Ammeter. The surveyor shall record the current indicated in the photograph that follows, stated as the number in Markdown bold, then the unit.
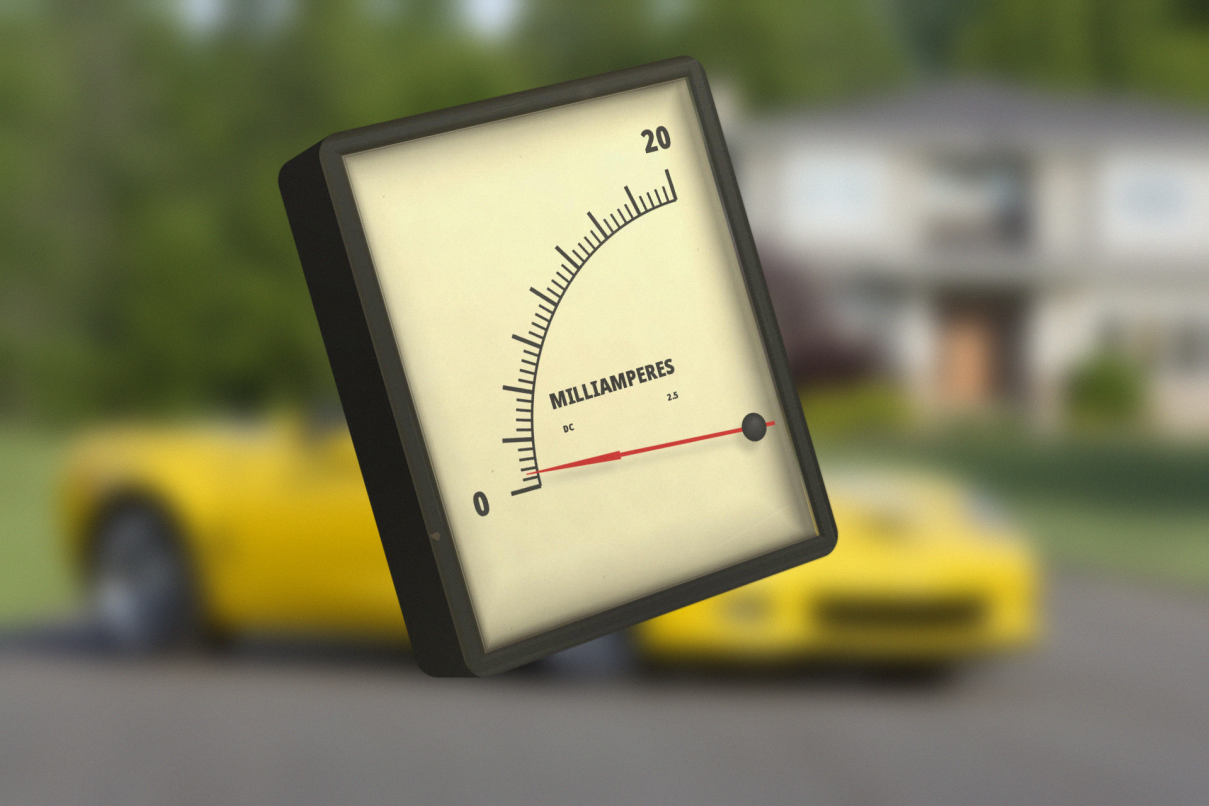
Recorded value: **0.75** mA
